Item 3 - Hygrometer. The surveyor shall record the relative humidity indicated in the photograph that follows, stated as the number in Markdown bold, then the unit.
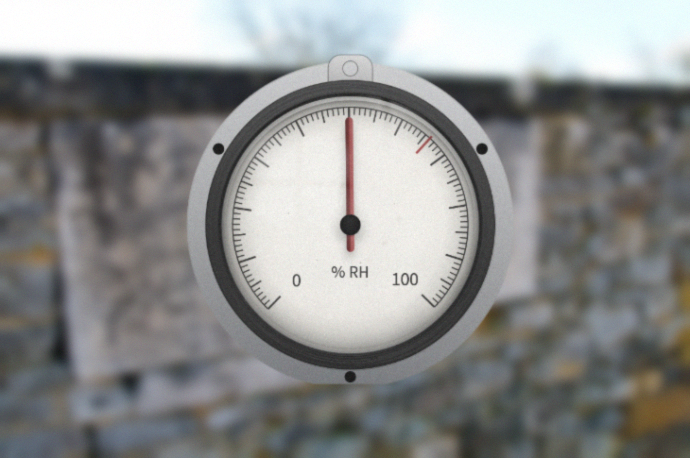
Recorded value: **50** %
